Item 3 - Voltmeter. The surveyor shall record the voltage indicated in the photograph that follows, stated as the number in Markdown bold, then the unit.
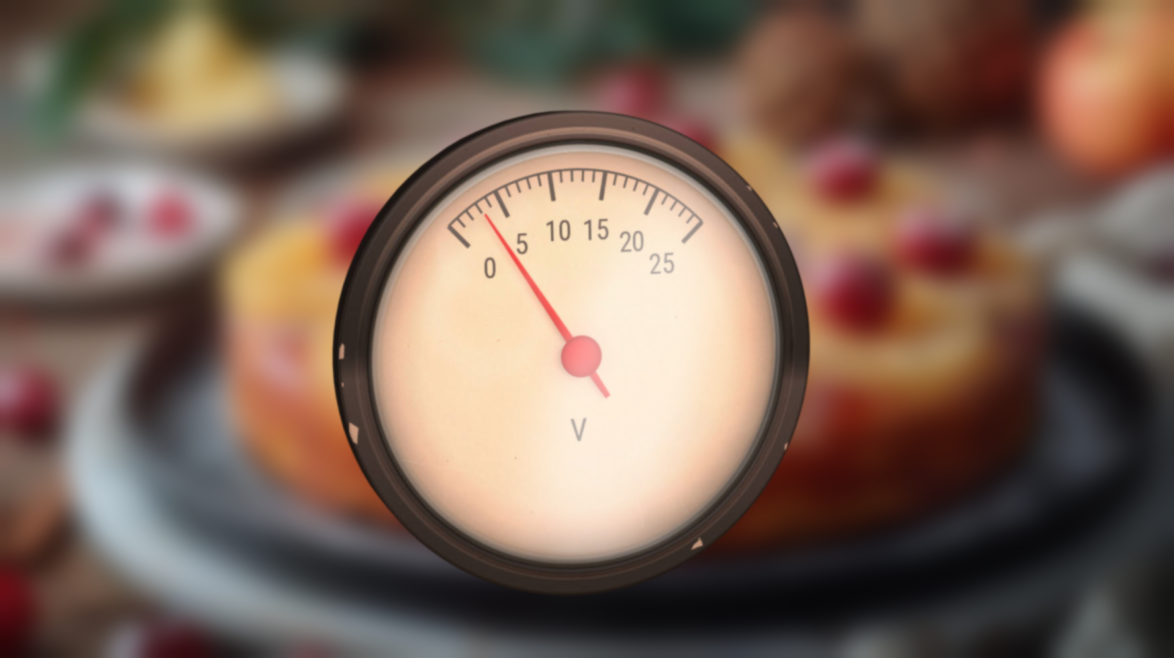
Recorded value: **3** V
